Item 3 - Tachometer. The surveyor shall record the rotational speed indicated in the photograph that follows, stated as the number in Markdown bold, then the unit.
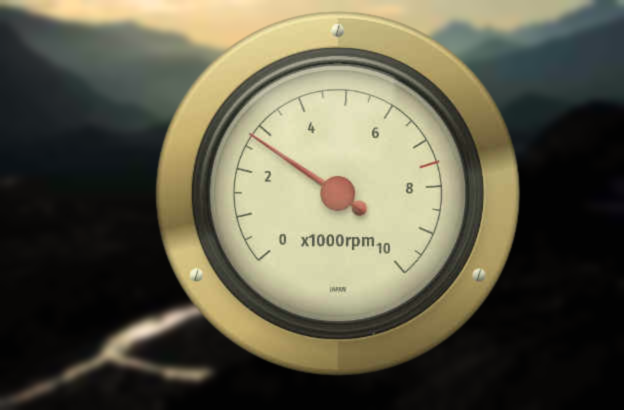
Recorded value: **2750** rpm
